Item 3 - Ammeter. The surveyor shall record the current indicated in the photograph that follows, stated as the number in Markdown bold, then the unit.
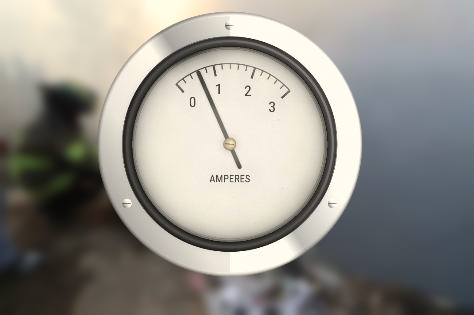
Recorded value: **0.6** A
